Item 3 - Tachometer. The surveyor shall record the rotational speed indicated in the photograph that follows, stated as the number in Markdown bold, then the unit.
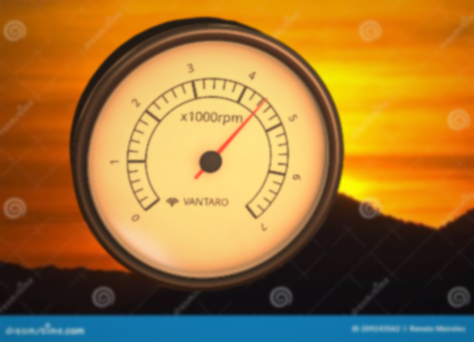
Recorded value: **4400** rpm
